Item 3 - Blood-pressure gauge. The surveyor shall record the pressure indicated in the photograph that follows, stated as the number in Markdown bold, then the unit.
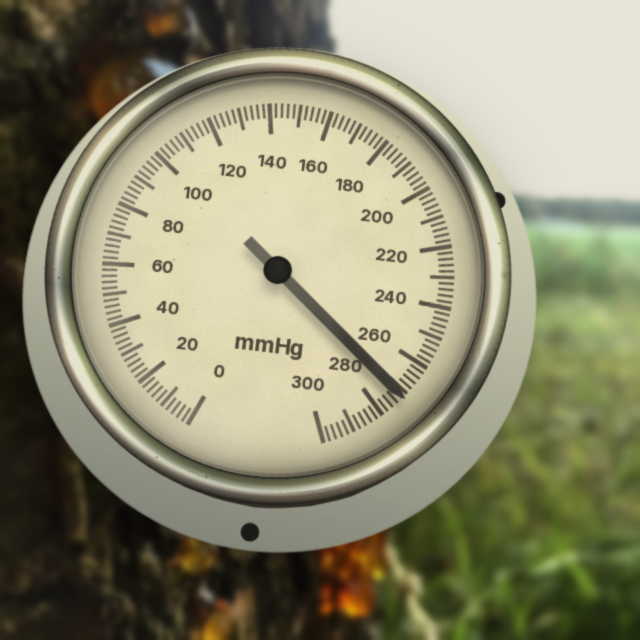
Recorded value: **272** mmHg
